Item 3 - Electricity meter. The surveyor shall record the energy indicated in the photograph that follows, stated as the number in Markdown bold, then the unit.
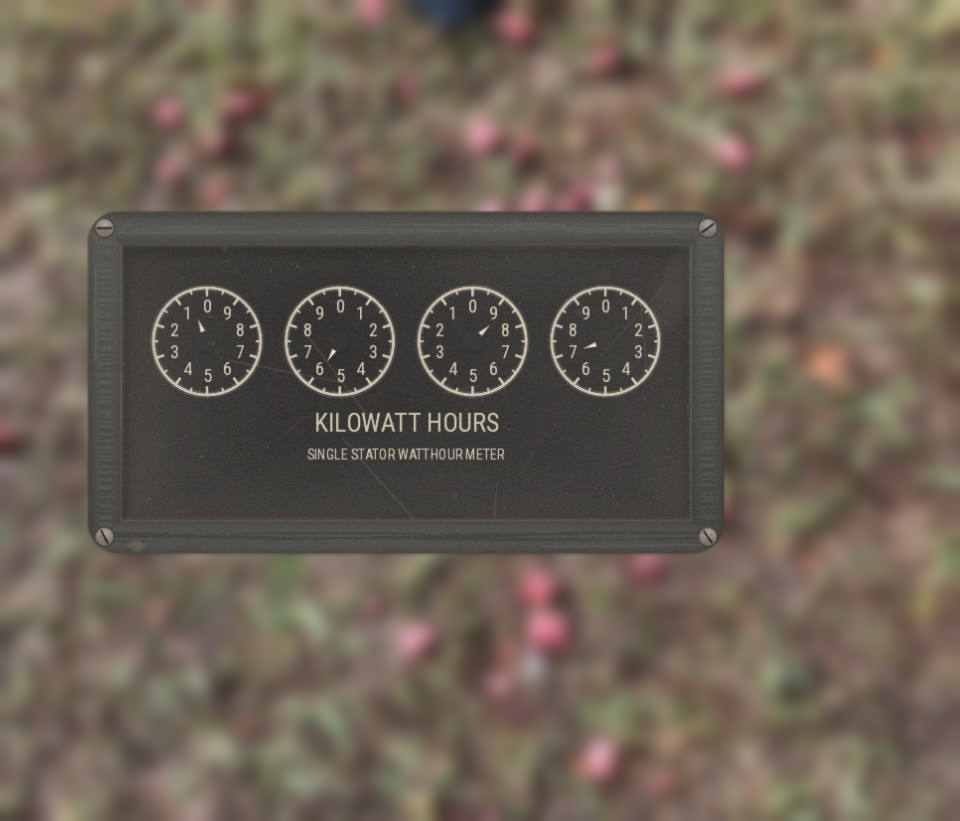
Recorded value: **587** kWh
